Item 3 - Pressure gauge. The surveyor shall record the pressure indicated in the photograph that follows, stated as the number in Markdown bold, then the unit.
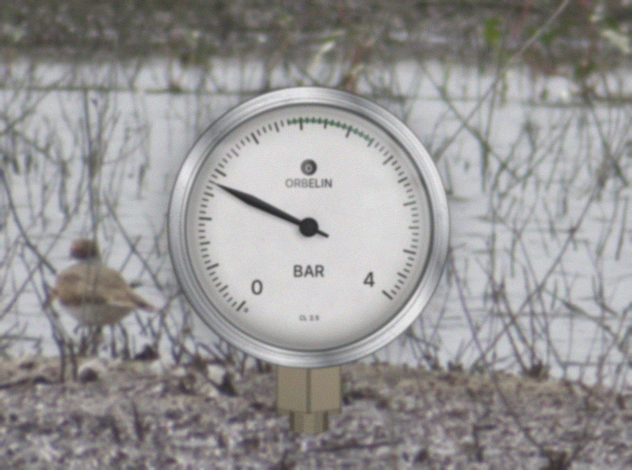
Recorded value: **1.1** bar
